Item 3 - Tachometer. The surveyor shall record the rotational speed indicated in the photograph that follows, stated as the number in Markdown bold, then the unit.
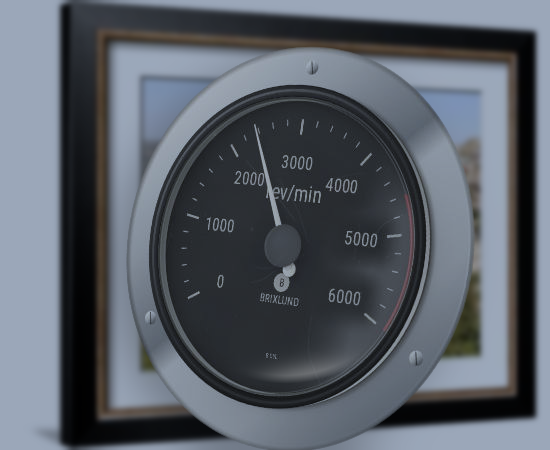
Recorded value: **2400** rpm
